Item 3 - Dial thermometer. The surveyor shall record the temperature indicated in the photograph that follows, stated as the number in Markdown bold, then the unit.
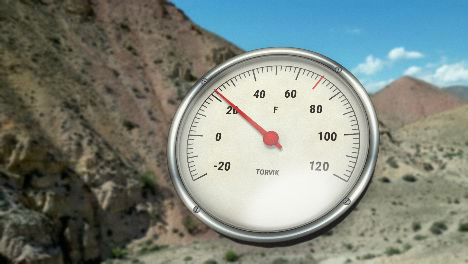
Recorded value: **22** °F
